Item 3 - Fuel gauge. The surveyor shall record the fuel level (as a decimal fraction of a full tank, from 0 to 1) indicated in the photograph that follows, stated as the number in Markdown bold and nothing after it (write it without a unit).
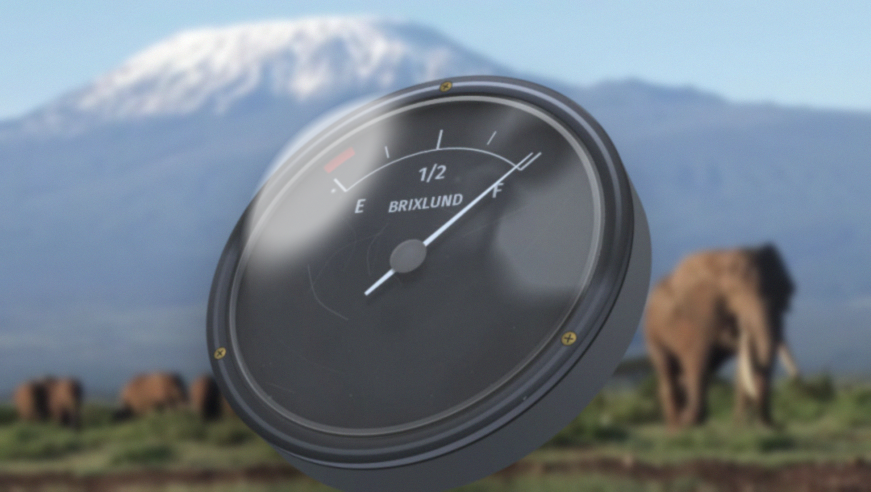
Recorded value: **1**
